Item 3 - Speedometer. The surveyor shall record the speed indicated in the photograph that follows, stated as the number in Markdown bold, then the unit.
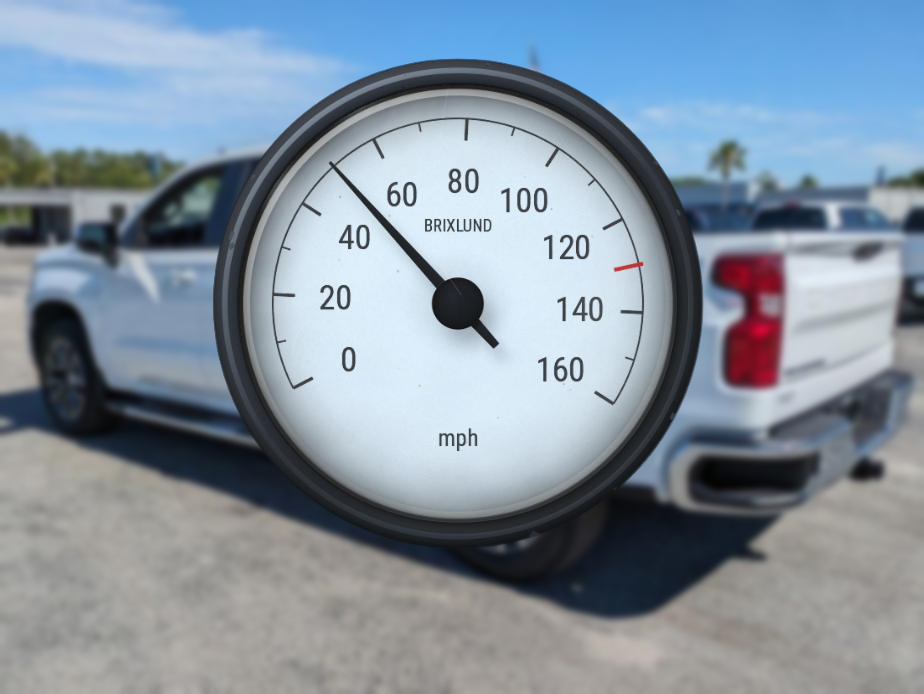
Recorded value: **50** mph
